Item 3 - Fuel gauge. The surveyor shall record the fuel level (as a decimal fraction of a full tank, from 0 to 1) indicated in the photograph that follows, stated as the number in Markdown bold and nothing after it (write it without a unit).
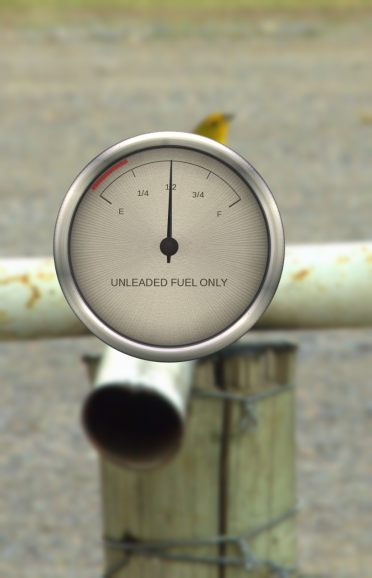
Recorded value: **0.5**
